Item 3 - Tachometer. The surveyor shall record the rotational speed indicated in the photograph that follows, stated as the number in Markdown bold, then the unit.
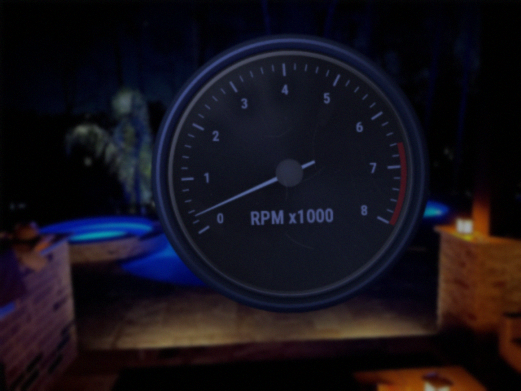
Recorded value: **300** rpm
